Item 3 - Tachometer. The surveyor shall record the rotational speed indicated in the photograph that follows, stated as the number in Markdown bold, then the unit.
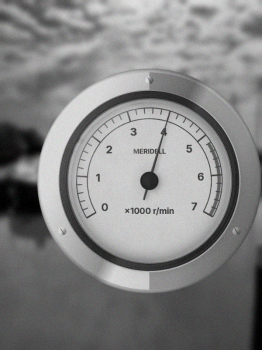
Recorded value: **4000** rpm
